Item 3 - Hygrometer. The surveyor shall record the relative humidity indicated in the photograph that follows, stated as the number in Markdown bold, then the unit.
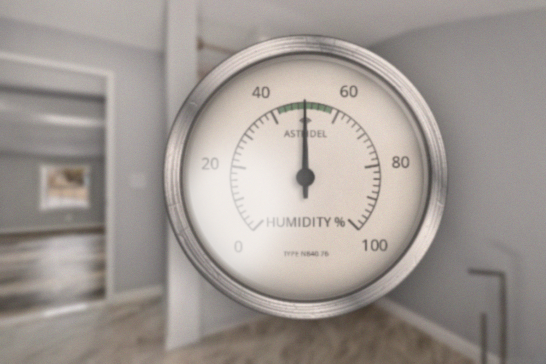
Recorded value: **50** %
